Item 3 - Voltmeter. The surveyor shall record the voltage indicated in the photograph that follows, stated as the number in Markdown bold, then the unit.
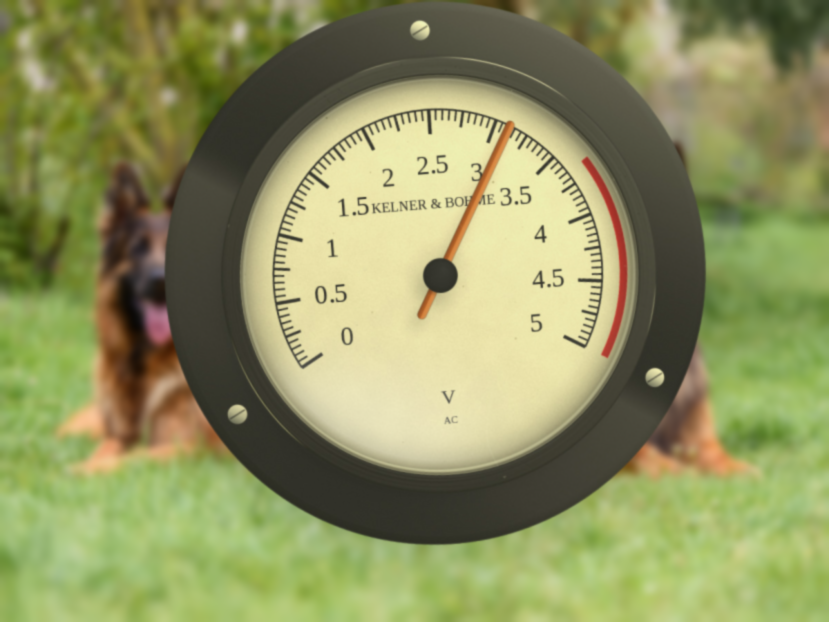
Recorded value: **3.1** V
